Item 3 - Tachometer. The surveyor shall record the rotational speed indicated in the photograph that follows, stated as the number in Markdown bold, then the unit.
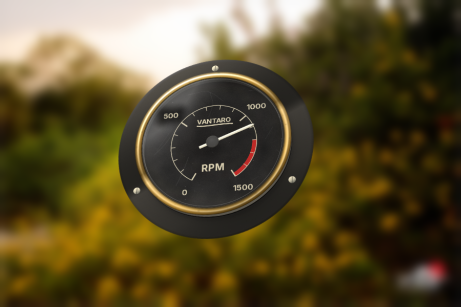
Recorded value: **1100** rpm
